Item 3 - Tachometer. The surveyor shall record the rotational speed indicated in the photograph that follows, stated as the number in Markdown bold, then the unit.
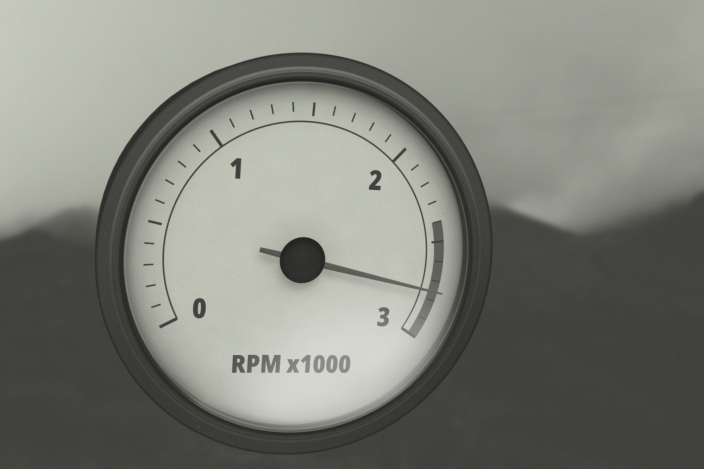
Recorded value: **2750** rpm
